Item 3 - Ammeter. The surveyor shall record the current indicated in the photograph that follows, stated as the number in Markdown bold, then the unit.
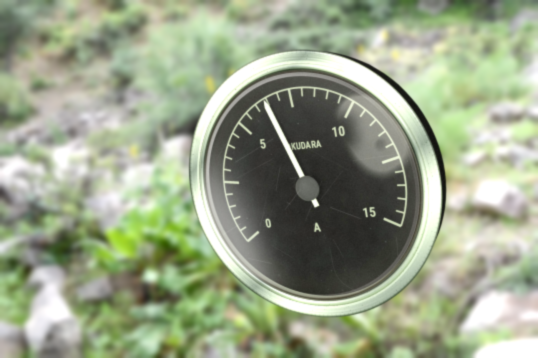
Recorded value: **6.5** A
